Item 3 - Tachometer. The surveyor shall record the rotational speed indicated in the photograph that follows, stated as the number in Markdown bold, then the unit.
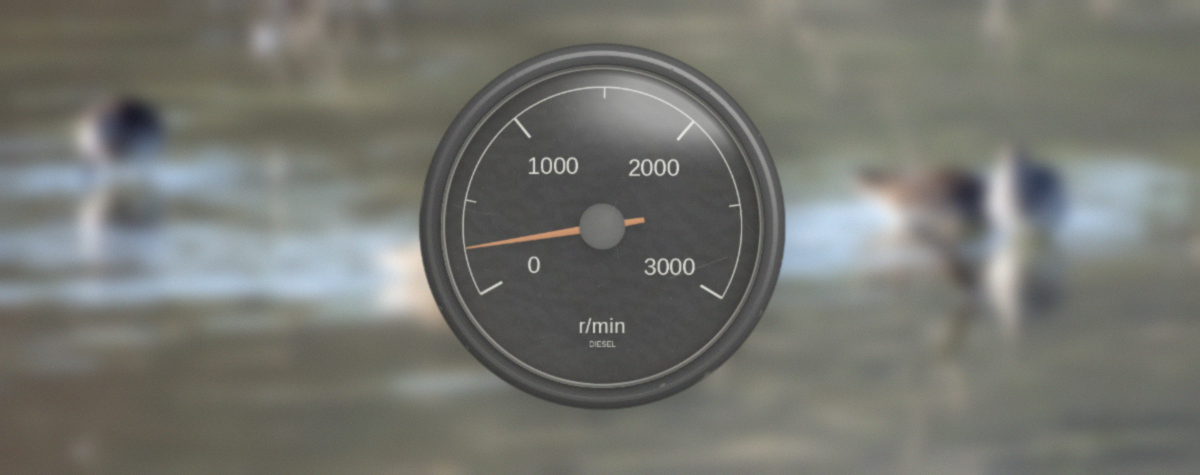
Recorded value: **250** rpm
